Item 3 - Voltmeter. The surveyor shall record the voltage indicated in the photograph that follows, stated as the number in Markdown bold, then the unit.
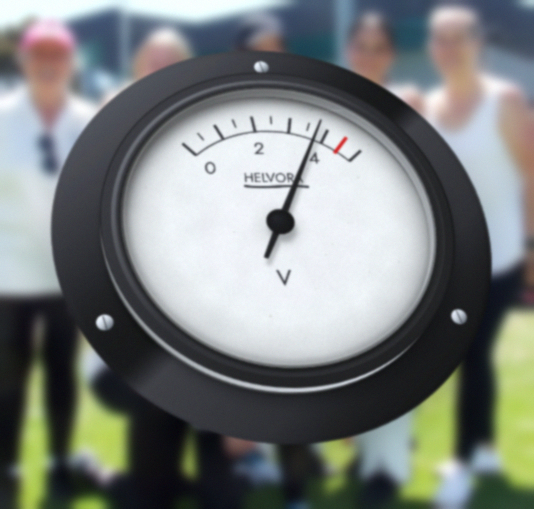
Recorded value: **3.75** V
